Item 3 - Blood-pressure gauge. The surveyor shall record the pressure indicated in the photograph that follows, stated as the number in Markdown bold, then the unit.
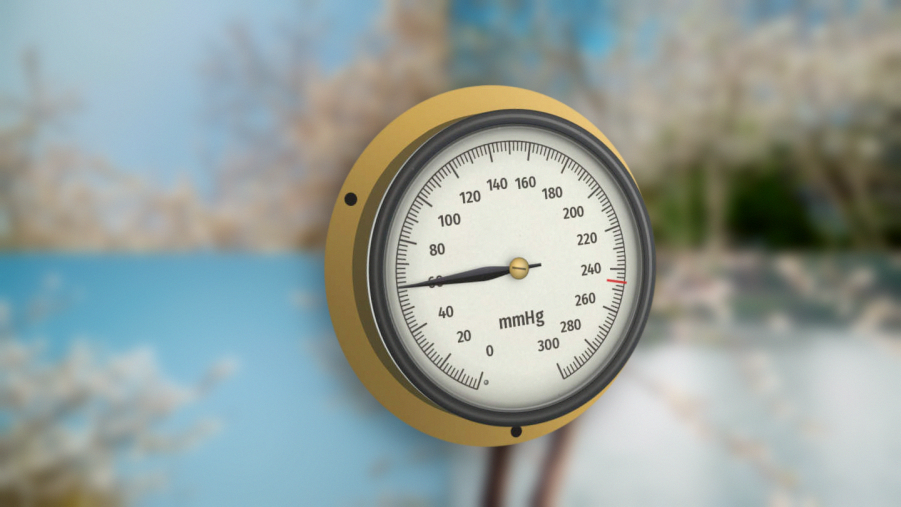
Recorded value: **60** mmHg
